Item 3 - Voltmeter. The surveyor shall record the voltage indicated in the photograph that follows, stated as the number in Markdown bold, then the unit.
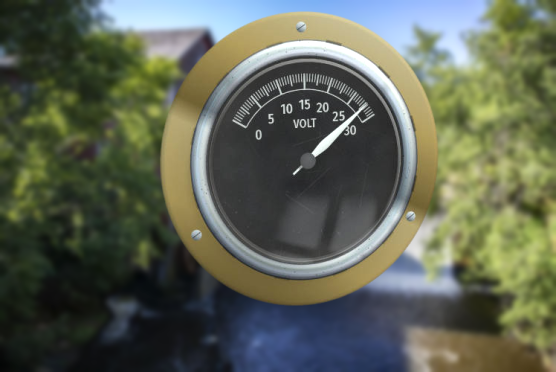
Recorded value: **27.5** V
